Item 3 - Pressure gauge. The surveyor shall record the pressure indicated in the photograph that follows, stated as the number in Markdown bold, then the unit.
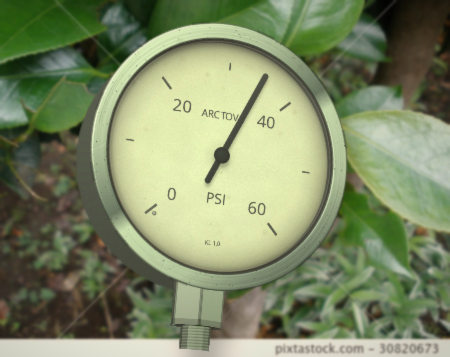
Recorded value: **35** psi
